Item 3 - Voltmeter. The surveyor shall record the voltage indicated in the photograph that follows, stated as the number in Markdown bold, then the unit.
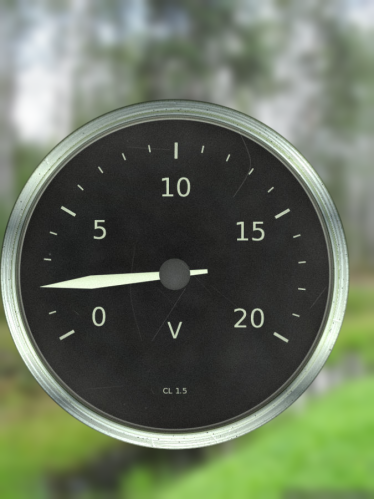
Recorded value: **2** V
